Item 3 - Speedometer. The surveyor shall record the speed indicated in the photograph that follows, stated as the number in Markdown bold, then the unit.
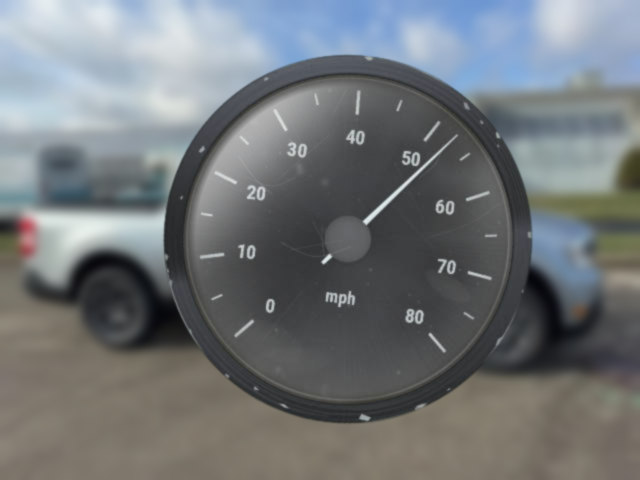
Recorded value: **52.5** mph
